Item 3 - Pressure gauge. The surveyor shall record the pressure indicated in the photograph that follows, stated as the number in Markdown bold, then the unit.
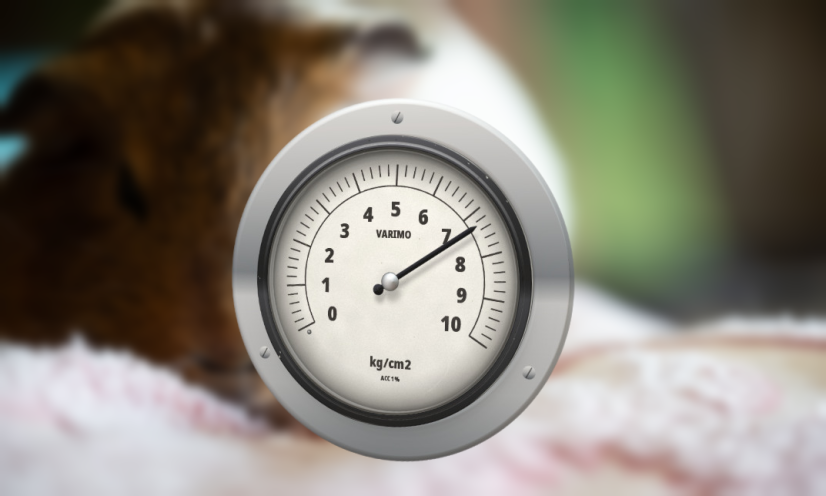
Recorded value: **7.3** kg/cm²
